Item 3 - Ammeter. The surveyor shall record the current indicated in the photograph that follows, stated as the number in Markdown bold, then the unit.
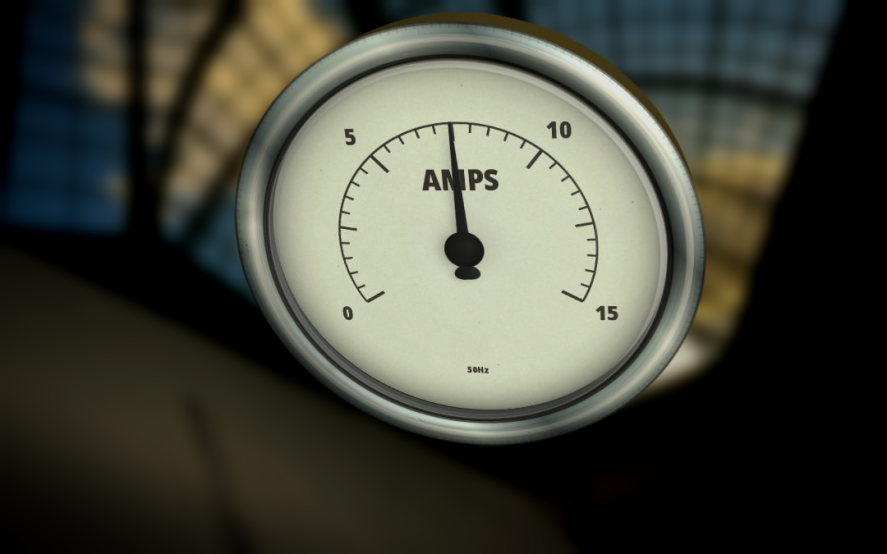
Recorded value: **7.5** A
